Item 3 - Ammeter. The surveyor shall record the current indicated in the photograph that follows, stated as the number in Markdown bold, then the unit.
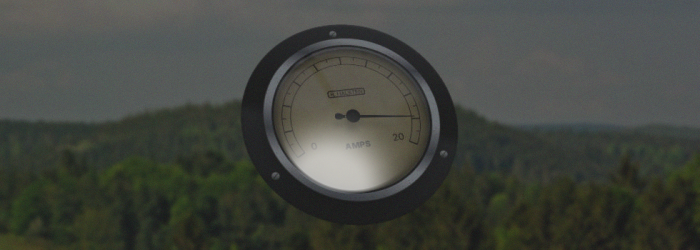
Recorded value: **18** A
